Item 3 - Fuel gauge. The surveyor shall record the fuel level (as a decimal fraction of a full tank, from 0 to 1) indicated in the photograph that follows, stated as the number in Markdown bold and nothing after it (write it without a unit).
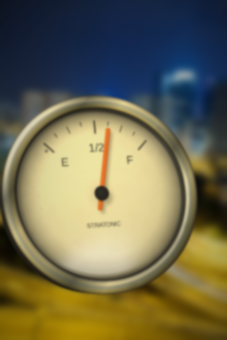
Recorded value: **0.625**
